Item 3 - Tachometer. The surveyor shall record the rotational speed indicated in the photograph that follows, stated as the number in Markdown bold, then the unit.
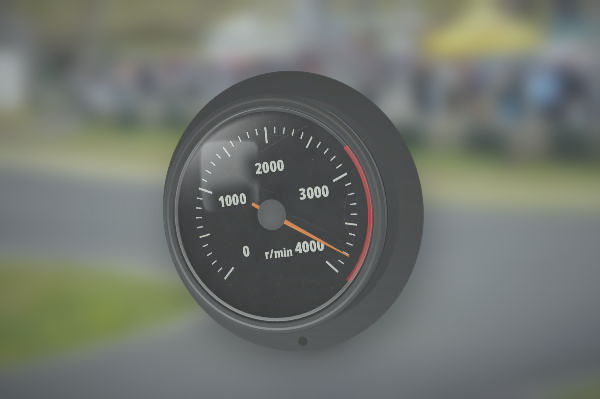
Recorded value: **3800** rpm
